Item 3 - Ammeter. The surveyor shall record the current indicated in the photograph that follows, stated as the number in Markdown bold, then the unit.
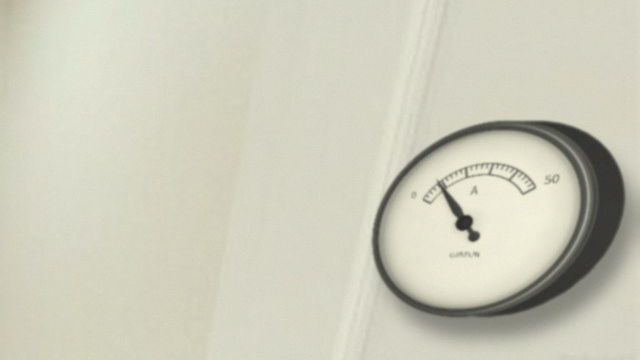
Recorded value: **10** A
